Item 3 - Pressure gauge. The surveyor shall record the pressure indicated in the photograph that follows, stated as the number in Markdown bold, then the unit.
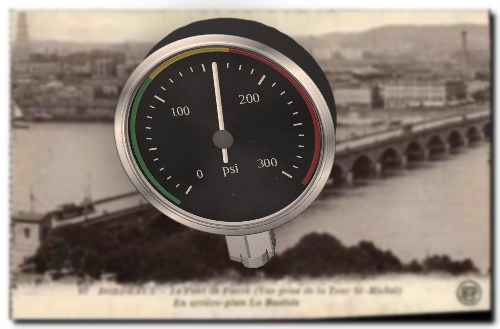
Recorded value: **160** psi
